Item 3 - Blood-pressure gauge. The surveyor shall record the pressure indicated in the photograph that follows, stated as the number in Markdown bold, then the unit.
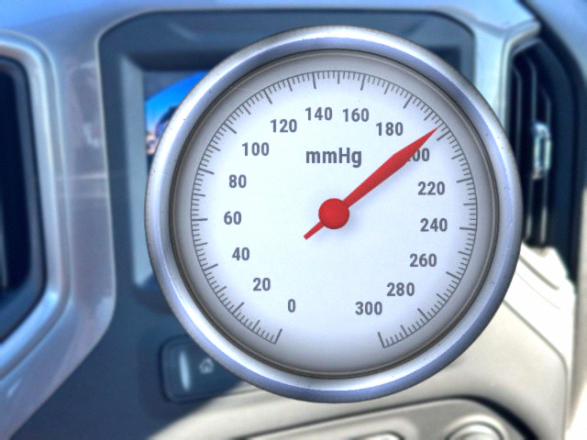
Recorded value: **196** mmHg
